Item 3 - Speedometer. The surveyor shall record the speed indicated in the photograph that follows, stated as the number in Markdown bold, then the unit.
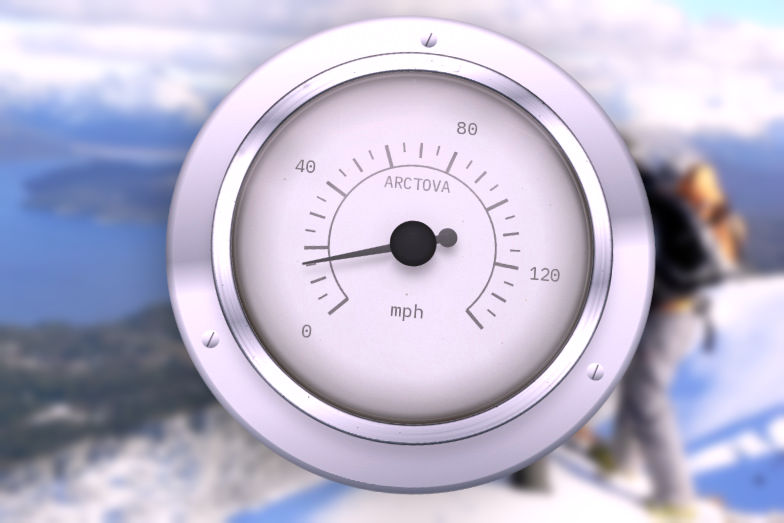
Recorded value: **15** mph
